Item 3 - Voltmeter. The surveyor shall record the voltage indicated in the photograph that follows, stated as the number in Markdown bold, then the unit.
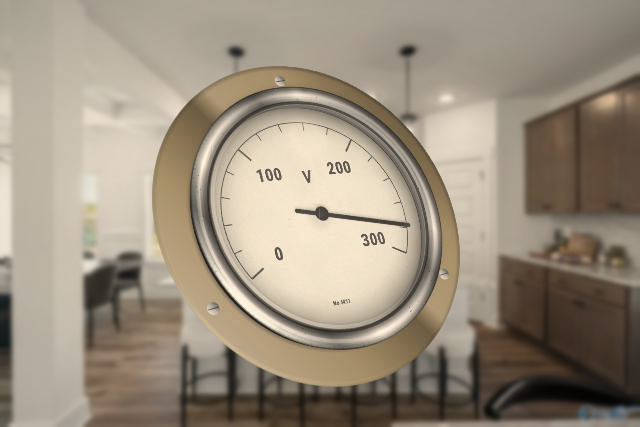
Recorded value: **280** V
